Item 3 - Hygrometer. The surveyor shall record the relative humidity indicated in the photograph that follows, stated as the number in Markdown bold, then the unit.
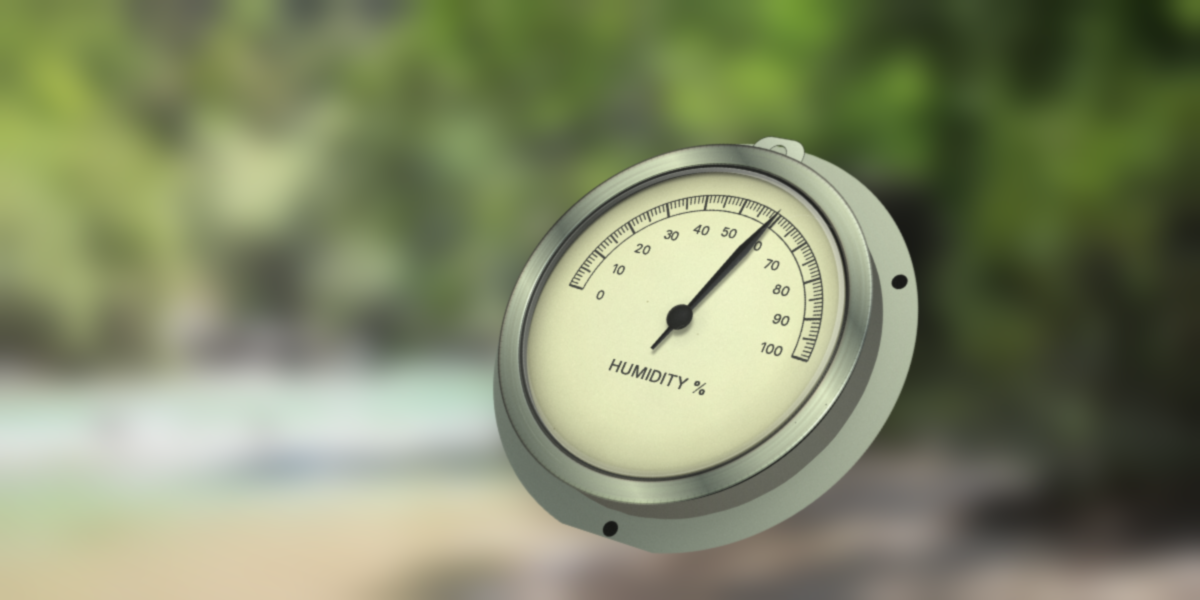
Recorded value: **60** %
